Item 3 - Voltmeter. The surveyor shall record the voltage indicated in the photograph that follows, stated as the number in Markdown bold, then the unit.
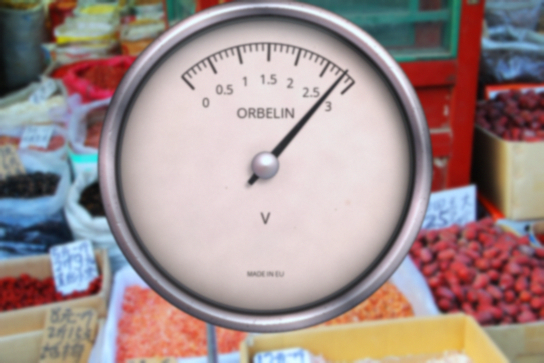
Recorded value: **2.8** V
